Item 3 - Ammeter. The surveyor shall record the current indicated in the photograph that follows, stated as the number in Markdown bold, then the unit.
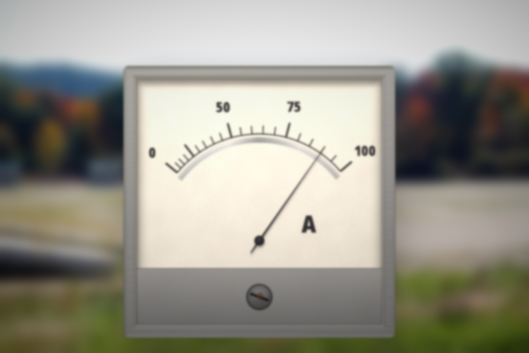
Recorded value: **90** A
